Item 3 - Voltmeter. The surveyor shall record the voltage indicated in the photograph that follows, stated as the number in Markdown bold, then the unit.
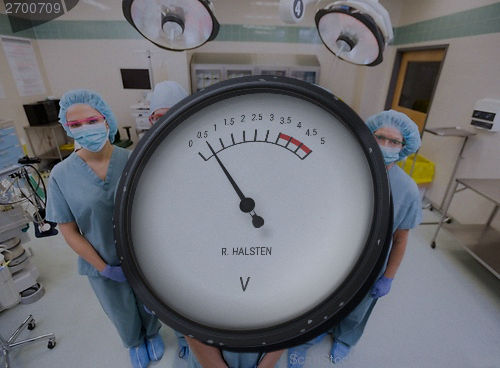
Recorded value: **0.5** V
